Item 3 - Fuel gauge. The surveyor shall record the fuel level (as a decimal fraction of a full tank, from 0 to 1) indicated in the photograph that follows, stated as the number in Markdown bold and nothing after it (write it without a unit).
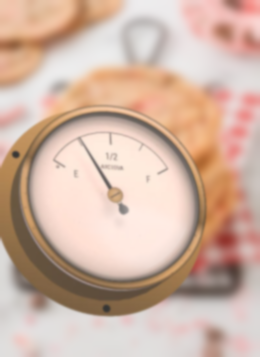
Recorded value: **0.25**
